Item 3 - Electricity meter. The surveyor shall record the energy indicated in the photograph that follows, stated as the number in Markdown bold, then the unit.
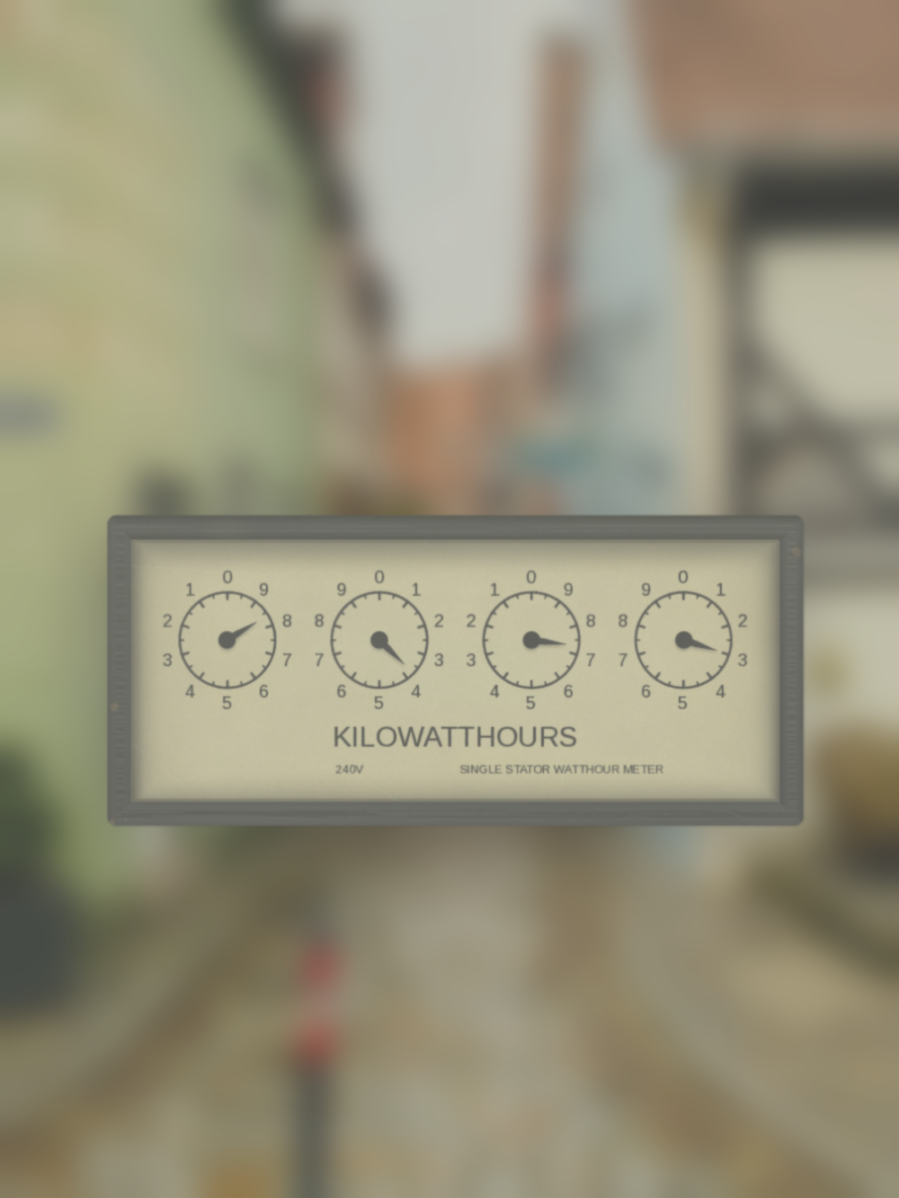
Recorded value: **8373** kWh
